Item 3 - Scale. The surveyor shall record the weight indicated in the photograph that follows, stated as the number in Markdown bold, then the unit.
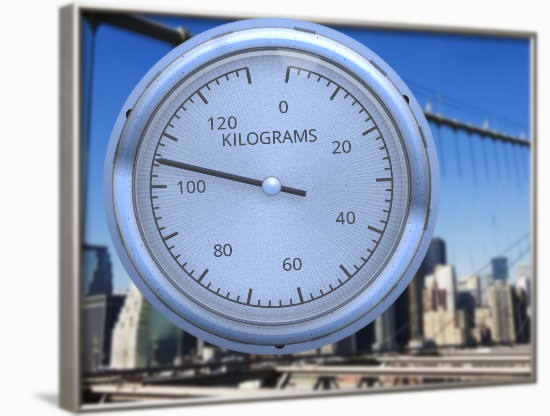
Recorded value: **105** kg
